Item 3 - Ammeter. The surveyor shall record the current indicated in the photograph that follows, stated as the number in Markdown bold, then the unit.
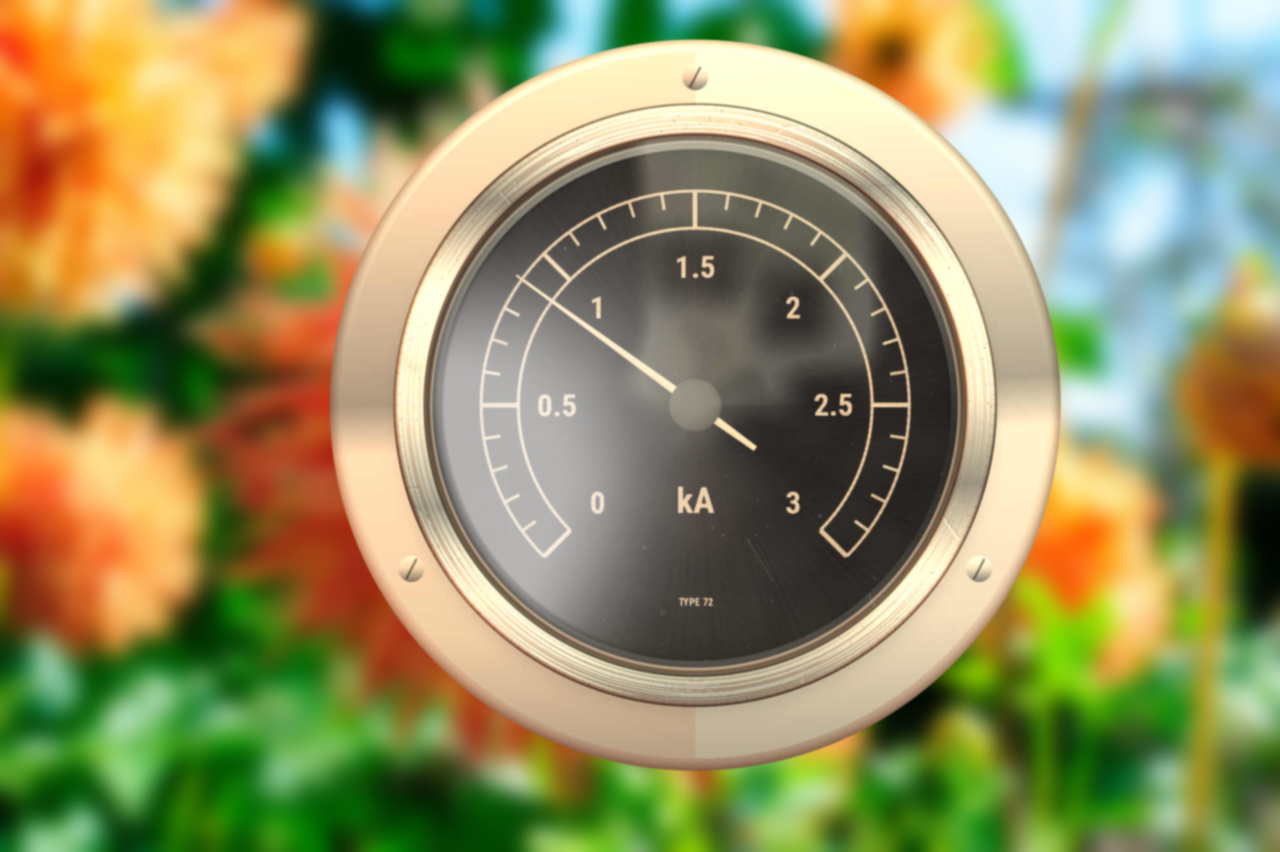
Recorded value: **0.9** kA
